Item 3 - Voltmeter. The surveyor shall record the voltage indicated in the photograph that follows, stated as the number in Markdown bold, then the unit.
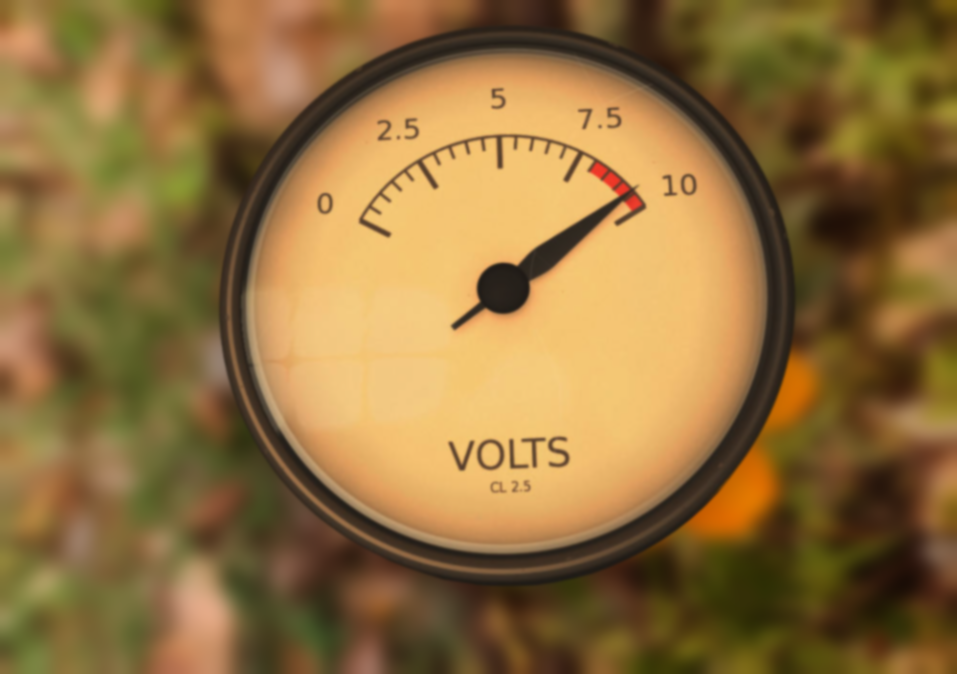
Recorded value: **9.5** V
